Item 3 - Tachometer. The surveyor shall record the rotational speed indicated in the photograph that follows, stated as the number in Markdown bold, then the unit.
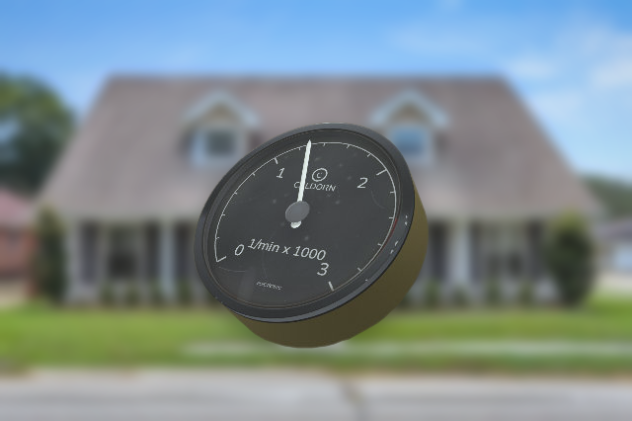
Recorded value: **1300** rpm
